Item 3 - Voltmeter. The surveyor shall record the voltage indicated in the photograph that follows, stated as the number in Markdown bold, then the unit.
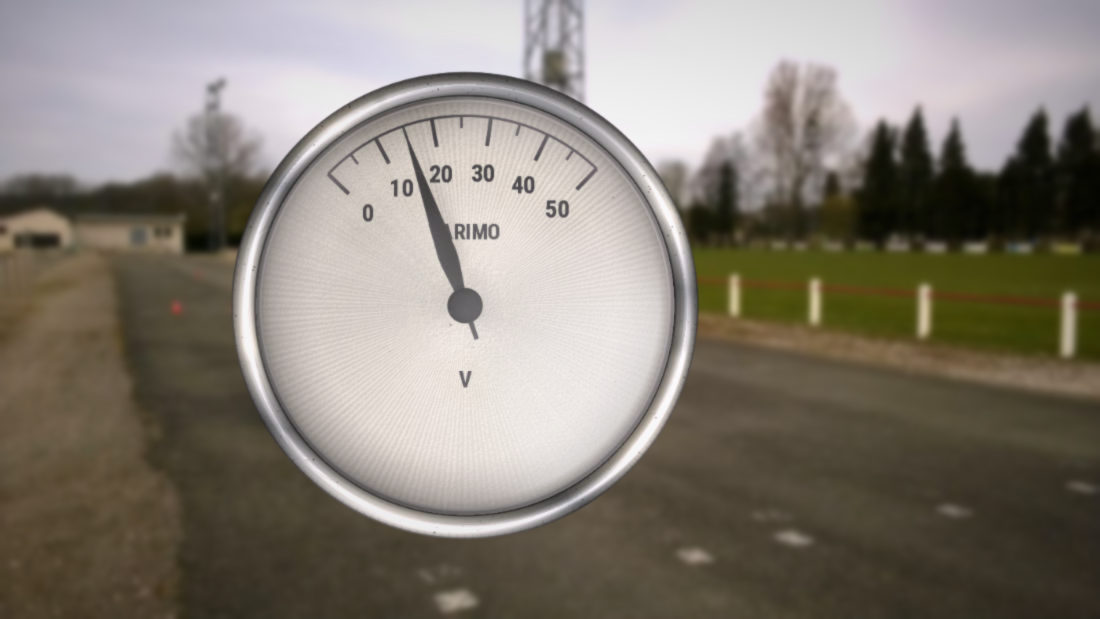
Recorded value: **15** V
